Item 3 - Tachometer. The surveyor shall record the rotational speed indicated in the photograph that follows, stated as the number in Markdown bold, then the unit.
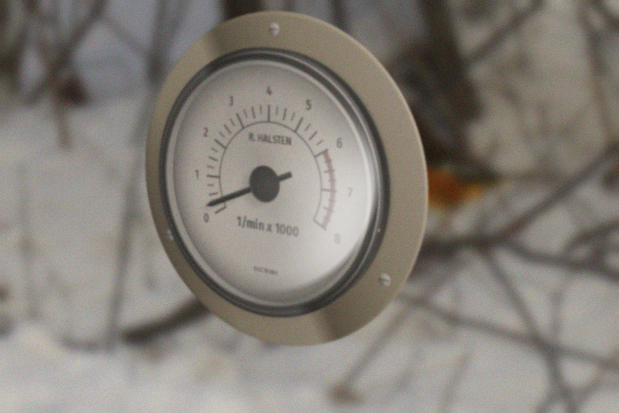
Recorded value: **250** rpm
